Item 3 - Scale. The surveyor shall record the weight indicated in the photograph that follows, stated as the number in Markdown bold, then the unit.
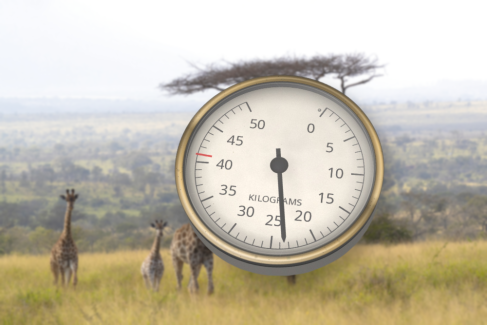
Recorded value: **23.5** kg
